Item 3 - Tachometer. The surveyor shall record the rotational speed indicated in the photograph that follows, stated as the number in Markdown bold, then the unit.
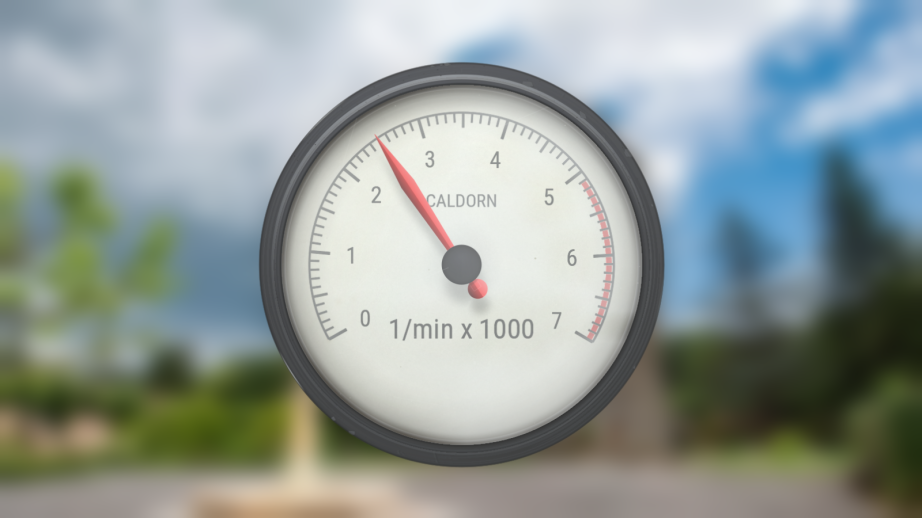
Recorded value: **2500** rpm
